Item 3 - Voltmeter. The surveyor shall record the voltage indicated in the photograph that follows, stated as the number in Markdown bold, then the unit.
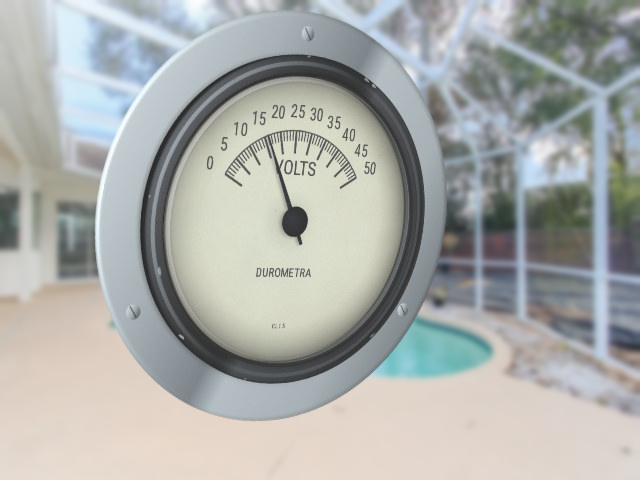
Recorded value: **15** V
